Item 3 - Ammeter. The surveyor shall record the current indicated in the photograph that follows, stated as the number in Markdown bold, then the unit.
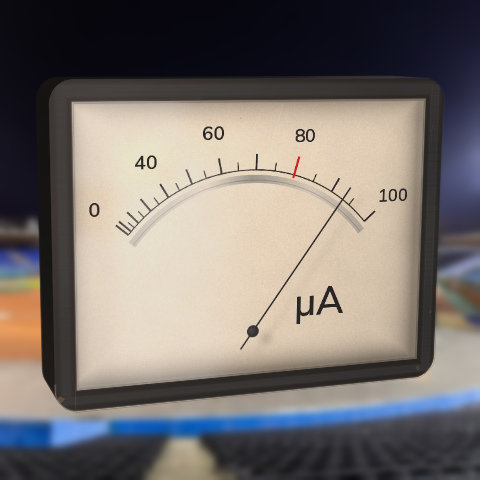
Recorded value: **92.5** µA
